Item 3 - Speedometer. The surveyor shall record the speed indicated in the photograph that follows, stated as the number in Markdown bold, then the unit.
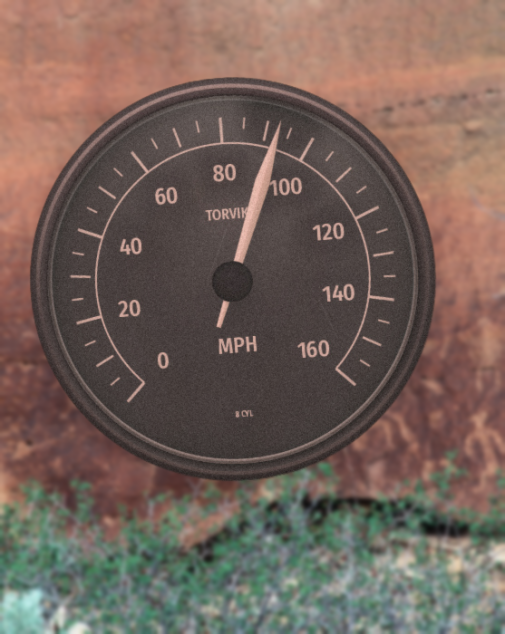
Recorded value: **92.5** mph
